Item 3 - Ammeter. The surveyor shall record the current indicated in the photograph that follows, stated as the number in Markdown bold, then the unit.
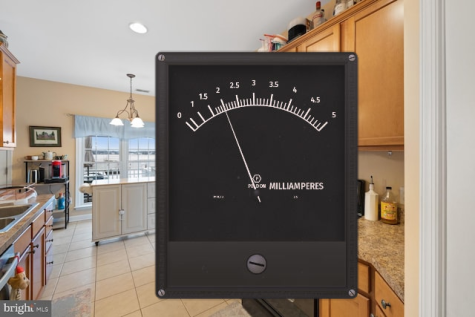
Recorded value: **2** mA
